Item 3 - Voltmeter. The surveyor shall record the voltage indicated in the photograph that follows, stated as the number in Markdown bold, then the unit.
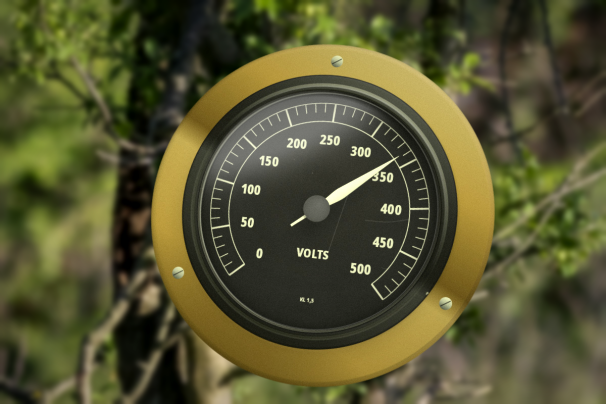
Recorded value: **340** V
